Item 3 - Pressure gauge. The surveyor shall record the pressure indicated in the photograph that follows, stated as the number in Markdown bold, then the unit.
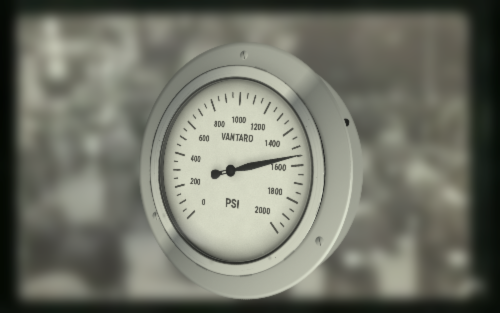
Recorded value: **1550** psi
